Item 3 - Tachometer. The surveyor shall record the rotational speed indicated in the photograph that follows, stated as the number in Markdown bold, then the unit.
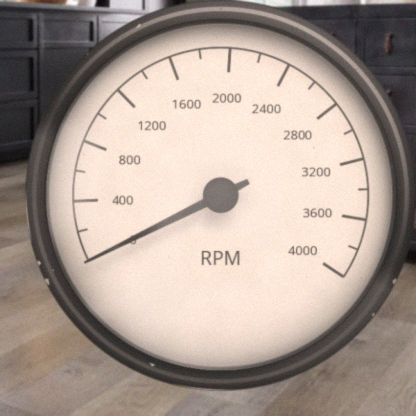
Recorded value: **0** rpm
